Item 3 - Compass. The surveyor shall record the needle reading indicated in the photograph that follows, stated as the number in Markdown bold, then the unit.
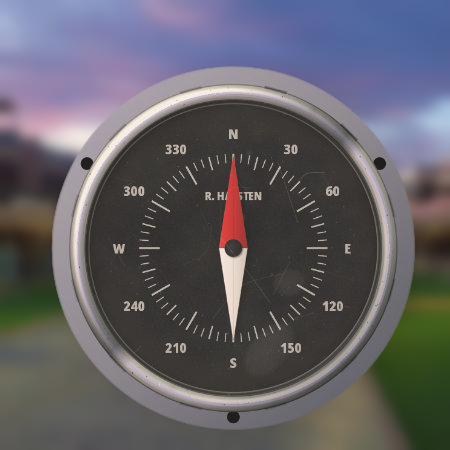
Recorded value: **0** °
